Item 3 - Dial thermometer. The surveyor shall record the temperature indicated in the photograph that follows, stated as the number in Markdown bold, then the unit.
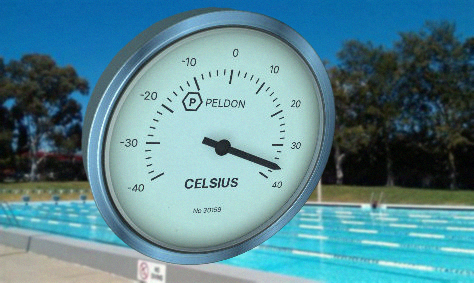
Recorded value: **36** °C
